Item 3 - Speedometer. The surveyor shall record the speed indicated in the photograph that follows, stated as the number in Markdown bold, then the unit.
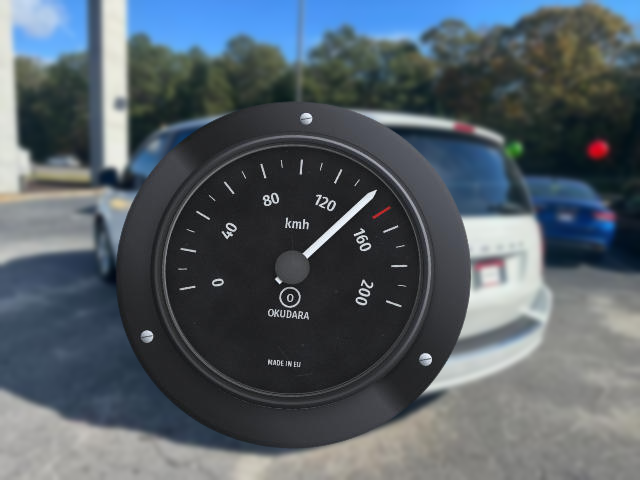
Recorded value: **140** km/h
